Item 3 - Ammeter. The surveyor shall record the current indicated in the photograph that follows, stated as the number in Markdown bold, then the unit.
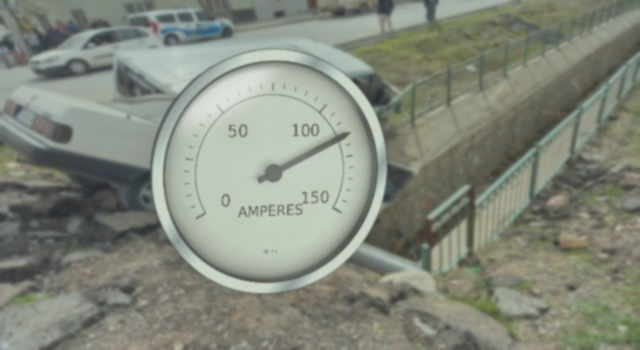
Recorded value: **115** A
